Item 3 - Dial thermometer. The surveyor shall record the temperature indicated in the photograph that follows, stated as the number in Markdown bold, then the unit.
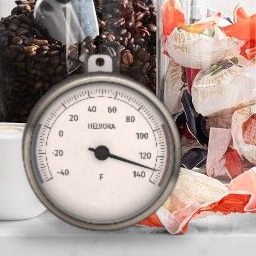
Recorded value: **130** °F
